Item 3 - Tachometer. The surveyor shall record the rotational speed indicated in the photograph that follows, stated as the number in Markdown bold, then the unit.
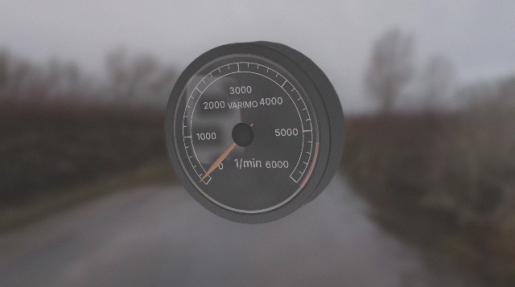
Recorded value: **100** rpm
